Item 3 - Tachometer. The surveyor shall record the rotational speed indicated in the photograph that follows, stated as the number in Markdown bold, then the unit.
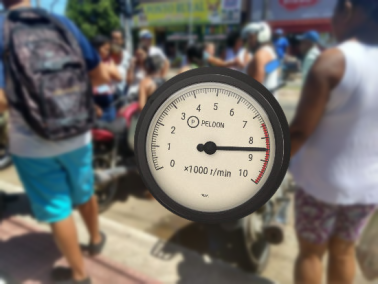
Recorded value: **8500** rpm
